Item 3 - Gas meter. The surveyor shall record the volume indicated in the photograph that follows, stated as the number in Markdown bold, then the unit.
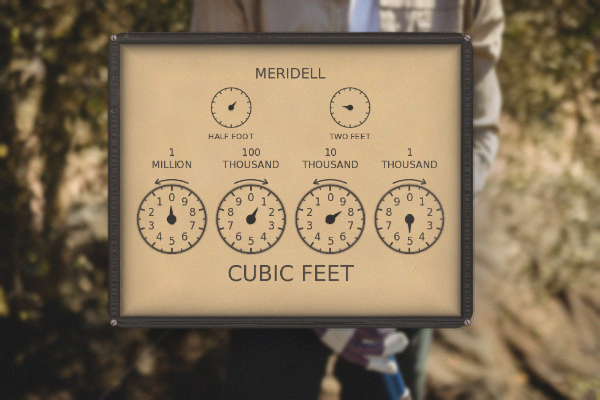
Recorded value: **8500** ft³
